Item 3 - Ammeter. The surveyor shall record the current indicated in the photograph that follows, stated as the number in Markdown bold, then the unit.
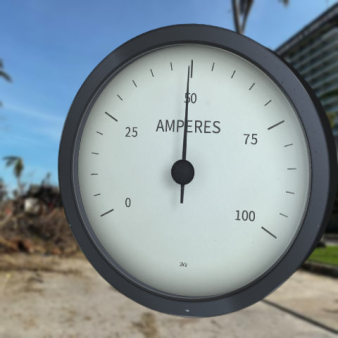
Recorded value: **50** A
